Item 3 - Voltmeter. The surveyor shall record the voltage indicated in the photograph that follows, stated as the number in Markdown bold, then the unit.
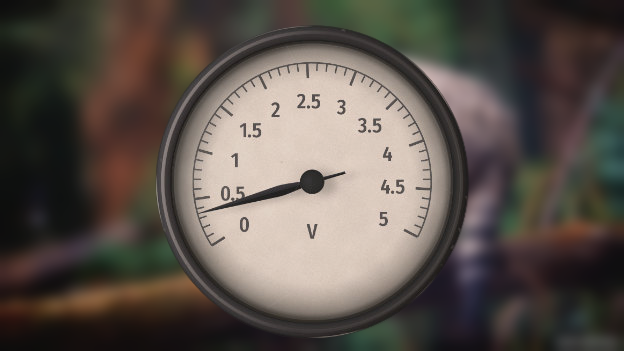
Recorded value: **0.35** V
